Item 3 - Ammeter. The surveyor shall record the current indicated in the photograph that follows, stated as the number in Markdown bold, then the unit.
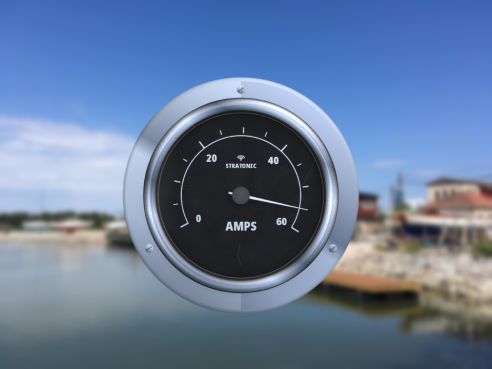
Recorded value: **55** A
